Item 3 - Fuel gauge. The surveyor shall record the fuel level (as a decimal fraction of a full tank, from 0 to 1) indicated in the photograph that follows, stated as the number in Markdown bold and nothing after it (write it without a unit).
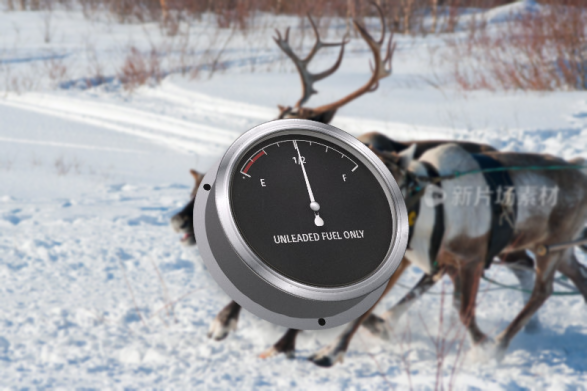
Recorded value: **0.5**
